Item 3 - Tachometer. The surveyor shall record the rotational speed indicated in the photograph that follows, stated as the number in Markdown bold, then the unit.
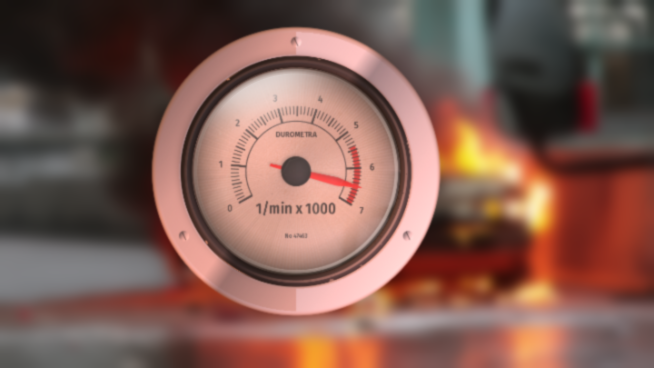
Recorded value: **6500** rpm
